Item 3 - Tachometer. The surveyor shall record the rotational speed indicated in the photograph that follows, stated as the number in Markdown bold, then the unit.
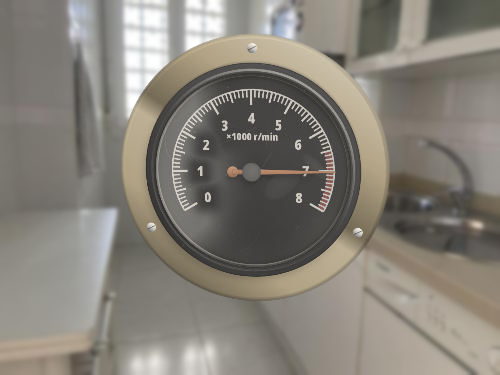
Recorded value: **7000** rpm
